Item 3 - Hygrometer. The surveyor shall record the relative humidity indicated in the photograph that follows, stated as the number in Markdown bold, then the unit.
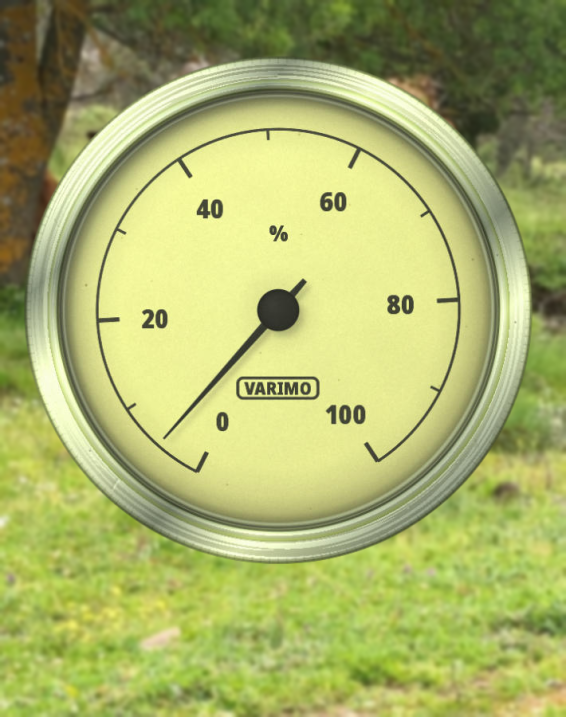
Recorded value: **5** %
